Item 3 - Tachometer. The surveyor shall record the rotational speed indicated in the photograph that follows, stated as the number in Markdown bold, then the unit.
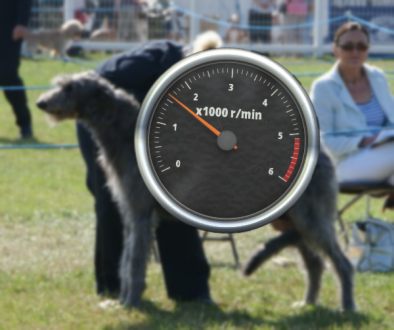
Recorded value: **1600** rpm
